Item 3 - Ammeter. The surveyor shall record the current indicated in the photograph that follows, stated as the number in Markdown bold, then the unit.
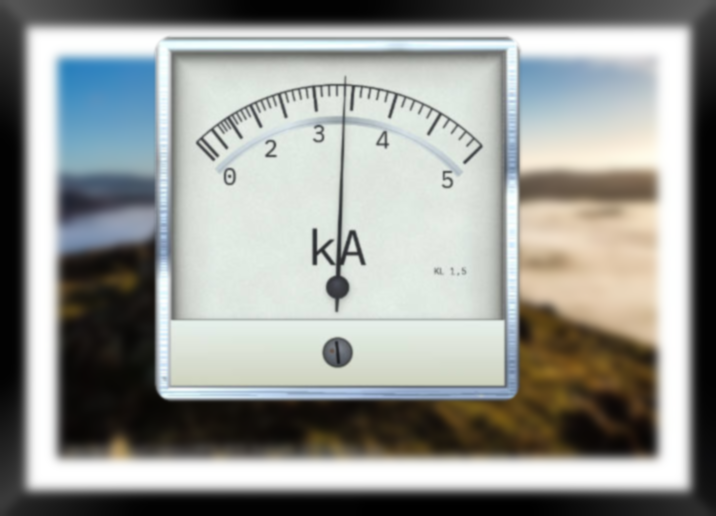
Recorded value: **3.4** kA
